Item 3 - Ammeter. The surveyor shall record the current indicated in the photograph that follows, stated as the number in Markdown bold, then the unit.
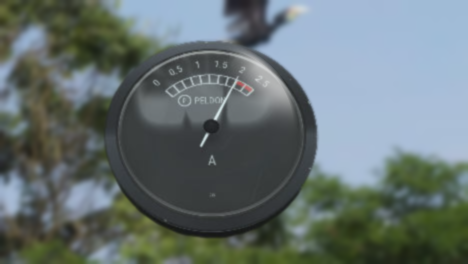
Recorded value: **2** A
